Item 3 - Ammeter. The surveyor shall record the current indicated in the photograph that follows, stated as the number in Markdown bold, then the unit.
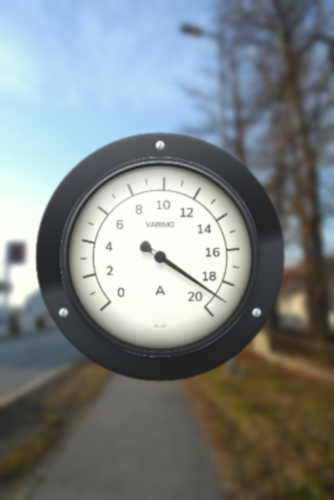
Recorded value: **19** A
